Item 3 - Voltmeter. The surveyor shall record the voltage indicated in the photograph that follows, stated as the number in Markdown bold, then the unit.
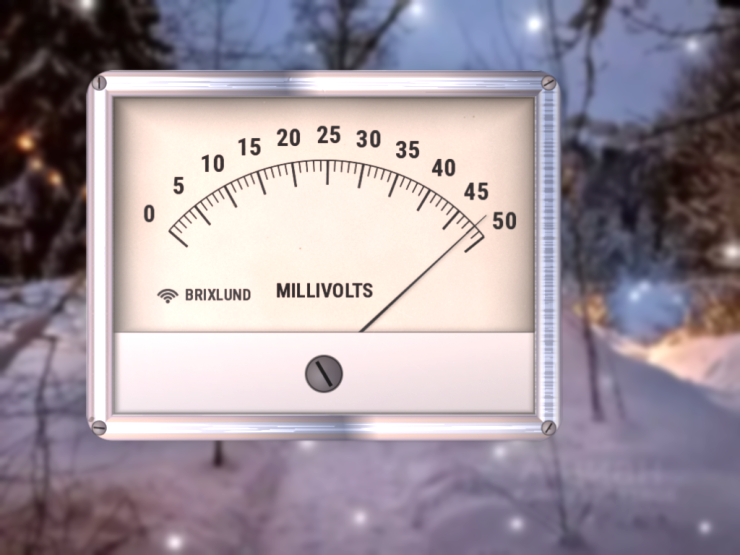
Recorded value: **48** mV
